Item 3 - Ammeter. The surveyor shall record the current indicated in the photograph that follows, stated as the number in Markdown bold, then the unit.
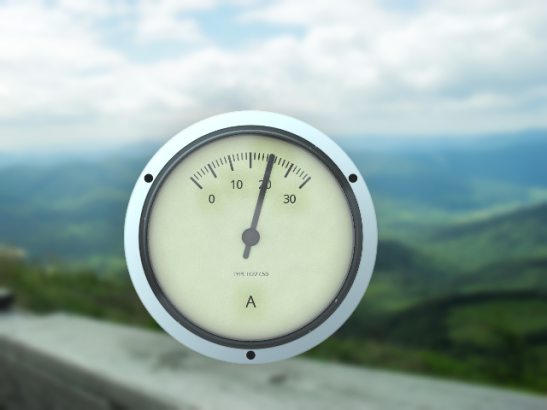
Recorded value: **20** A
